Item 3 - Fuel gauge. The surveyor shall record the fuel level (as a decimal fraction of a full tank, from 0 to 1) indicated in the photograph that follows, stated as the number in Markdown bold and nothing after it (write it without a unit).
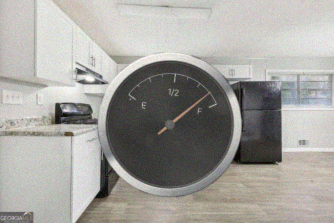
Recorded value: **0.875**
